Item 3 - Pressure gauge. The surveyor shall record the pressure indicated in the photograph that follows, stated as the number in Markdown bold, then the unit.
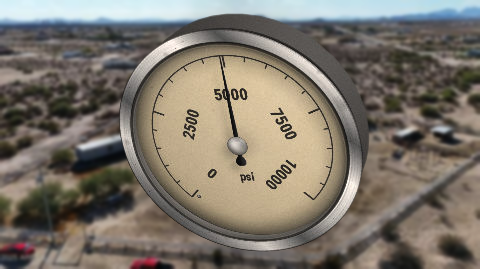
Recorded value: **5000** psi
